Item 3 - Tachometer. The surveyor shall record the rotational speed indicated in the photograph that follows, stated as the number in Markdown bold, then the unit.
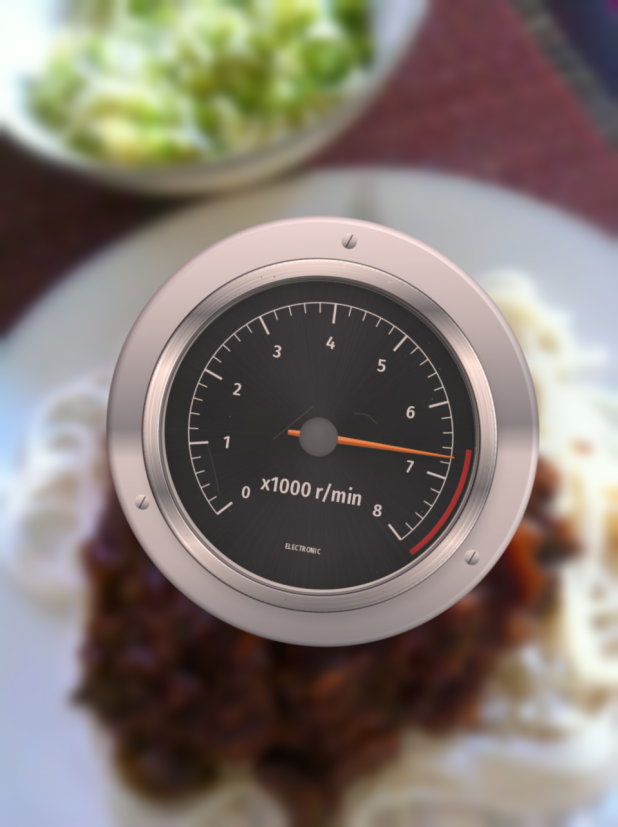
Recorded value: **6700** rpm
